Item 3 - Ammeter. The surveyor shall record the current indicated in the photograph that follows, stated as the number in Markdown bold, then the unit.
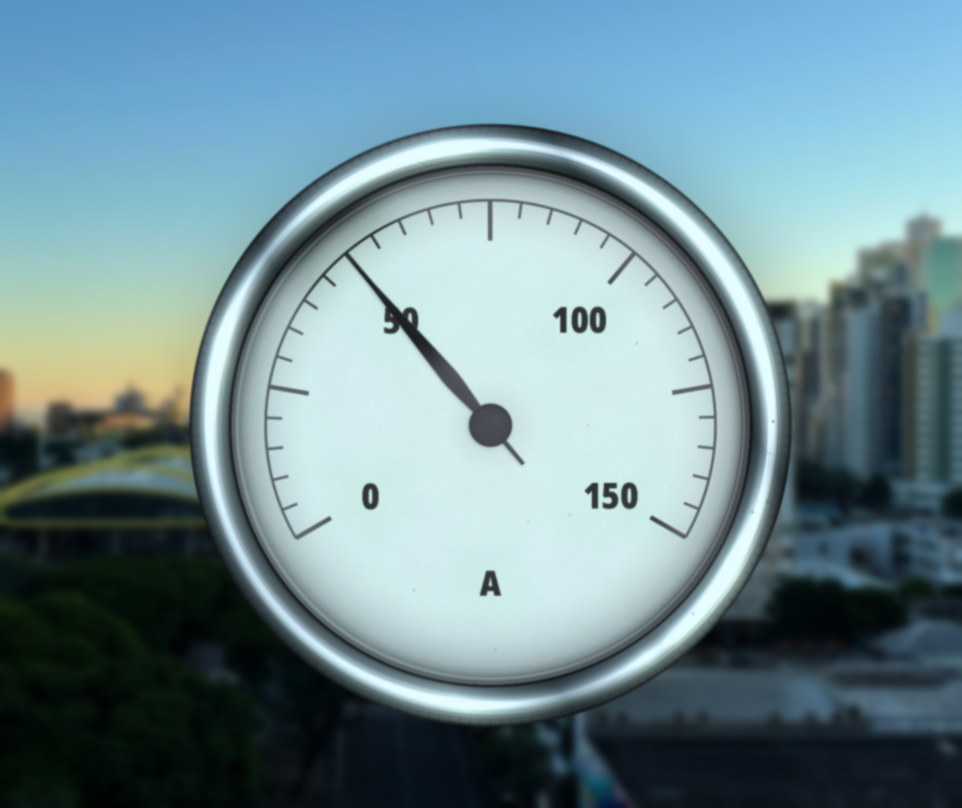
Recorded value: **50** A
